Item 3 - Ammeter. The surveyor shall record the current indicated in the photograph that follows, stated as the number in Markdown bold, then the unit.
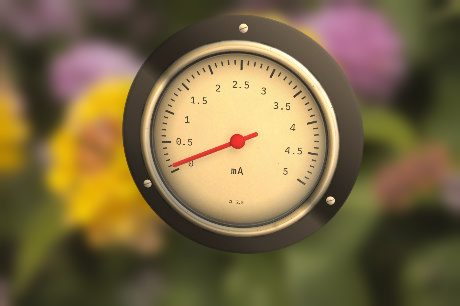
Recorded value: **0.1** mA
